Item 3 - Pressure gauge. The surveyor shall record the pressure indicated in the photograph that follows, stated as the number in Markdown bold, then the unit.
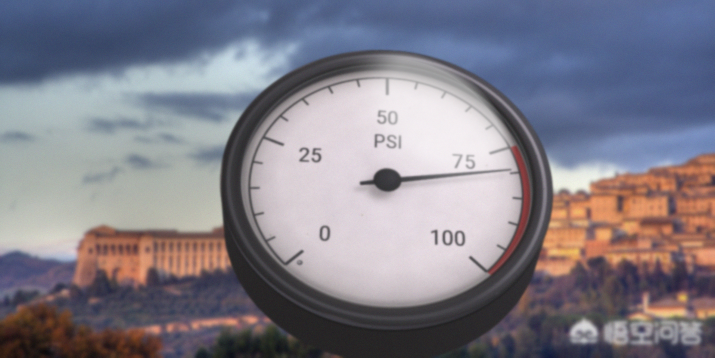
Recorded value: **80** psi
